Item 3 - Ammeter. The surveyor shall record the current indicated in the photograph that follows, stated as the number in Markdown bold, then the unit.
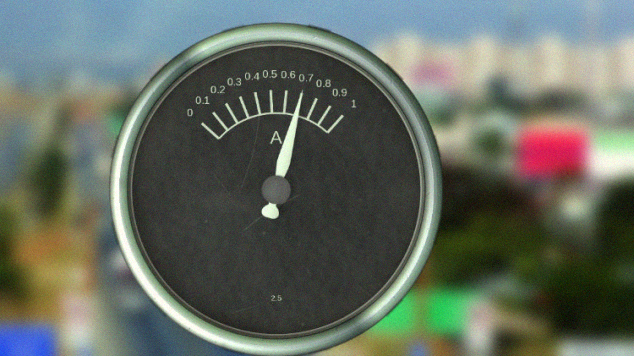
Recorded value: **0.7** A
